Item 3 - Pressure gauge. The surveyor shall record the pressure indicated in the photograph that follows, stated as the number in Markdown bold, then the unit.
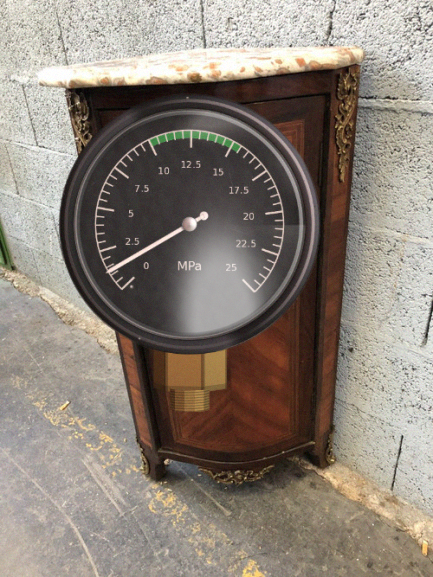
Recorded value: **1.25** MPa
